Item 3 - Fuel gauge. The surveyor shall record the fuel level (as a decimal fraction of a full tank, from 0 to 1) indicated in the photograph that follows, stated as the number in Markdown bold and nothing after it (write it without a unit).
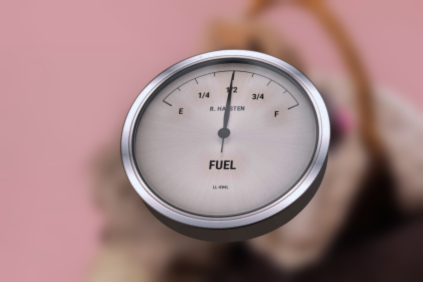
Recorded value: **0.5**
